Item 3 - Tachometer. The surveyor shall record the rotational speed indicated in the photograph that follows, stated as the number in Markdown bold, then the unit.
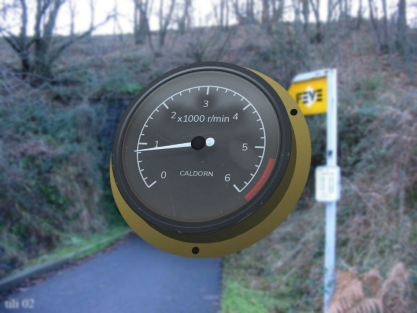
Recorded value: **800** rpm
